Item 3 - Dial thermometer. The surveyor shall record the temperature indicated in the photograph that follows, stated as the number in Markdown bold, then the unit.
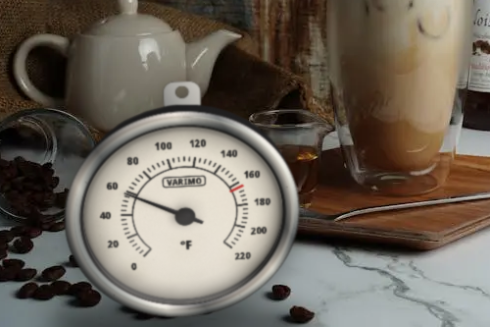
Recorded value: **60** °F
